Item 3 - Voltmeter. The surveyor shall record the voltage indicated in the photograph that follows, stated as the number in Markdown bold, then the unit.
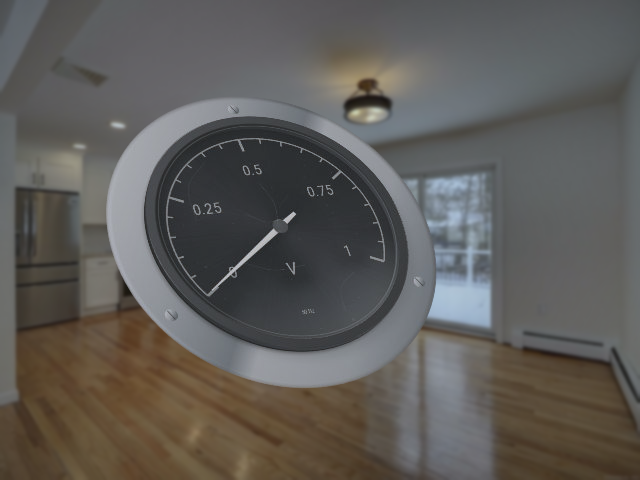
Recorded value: **0** V
